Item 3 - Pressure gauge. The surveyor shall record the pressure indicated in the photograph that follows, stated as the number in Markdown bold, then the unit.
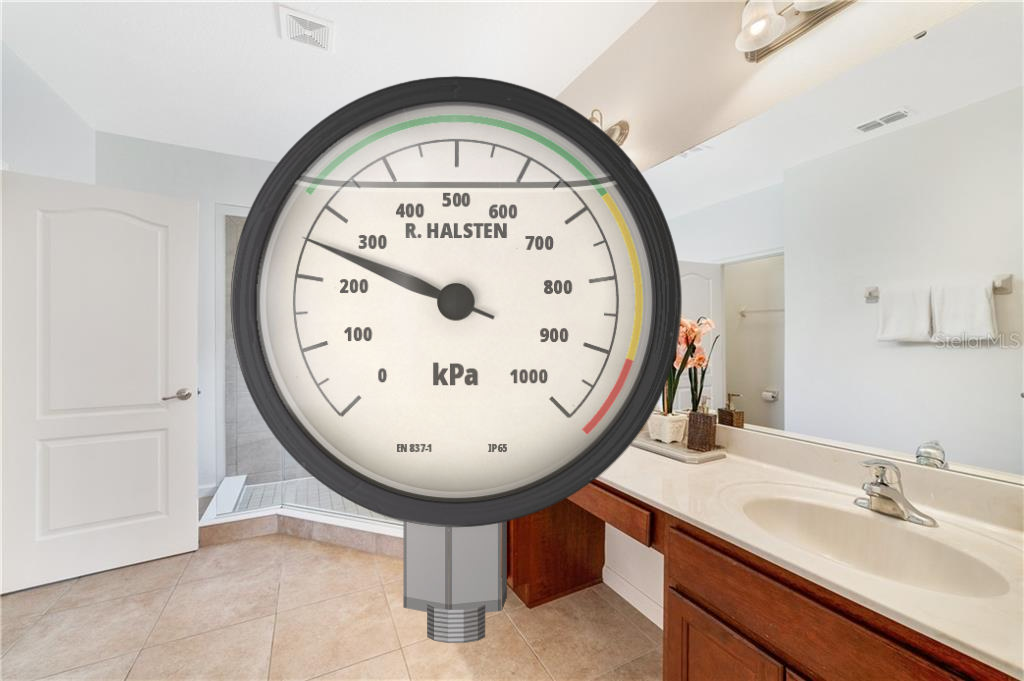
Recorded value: **250** kPa
